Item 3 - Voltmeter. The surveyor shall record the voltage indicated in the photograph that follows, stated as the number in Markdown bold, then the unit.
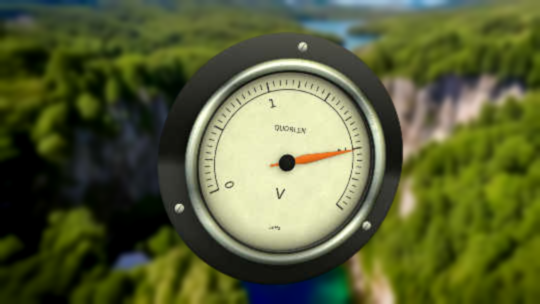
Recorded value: **2** V
